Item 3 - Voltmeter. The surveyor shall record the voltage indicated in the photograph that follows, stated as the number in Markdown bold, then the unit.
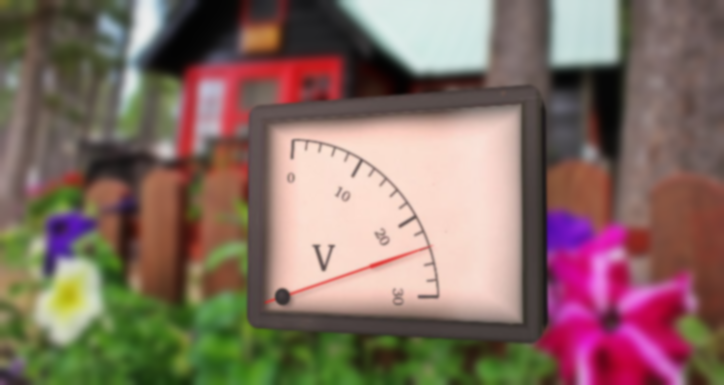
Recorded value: **24** V
